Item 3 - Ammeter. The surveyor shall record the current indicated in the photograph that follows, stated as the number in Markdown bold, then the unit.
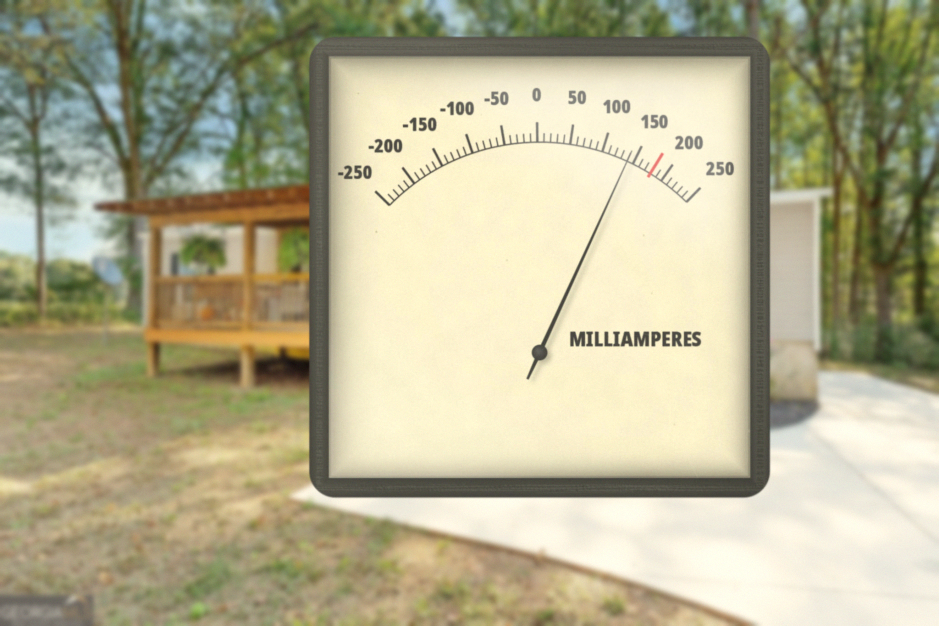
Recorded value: **140** mA
